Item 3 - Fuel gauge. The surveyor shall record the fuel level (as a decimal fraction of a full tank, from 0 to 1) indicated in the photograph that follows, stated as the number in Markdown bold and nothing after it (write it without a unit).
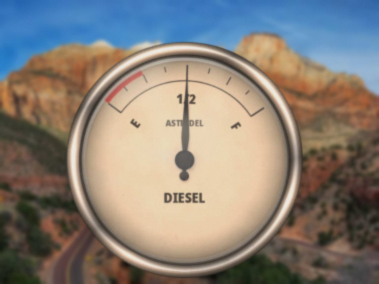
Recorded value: **0.5**
